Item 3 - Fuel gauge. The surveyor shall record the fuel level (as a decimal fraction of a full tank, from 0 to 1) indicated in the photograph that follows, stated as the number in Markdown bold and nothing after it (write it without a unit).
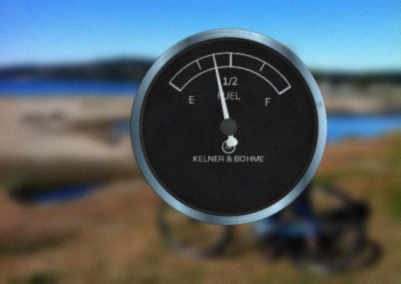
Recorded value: **0.375**
